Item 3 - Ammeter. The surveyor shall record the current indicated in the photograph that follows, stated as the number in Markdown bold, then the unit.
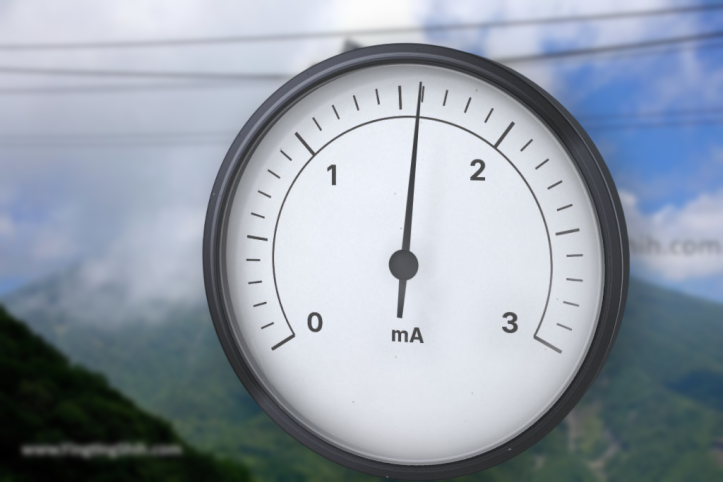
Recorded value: **1.6** mA
